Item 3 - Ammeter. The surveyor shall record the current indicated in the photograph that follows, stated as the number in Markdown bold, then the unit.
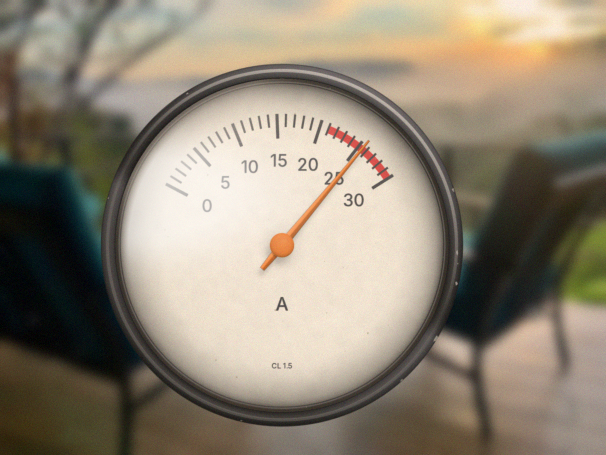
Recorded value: **25.5** A
